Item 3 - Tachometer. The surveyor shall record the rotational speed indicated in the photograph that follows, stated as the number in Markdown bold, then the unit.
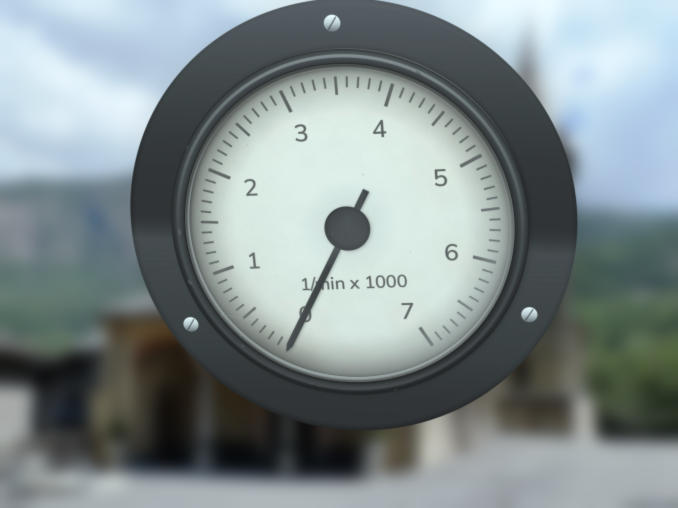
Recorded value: **0** rpm
